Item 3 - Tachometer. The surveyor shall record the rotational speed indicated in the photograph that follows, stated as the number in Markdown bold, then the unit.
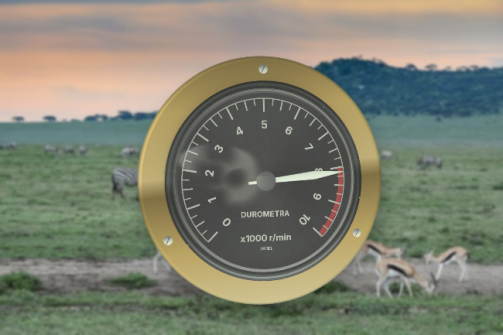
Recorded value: **8125** rpm
